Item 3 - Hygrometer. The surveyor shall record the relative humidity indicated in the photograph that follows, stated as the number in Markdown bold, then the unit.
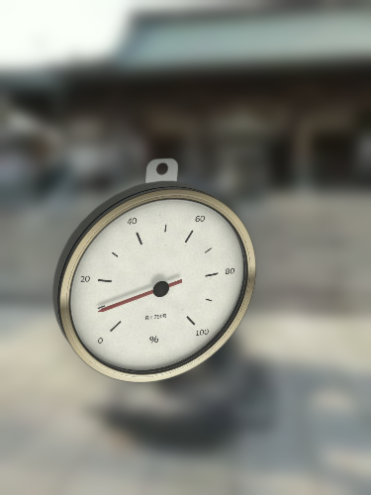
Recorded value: **10** %
